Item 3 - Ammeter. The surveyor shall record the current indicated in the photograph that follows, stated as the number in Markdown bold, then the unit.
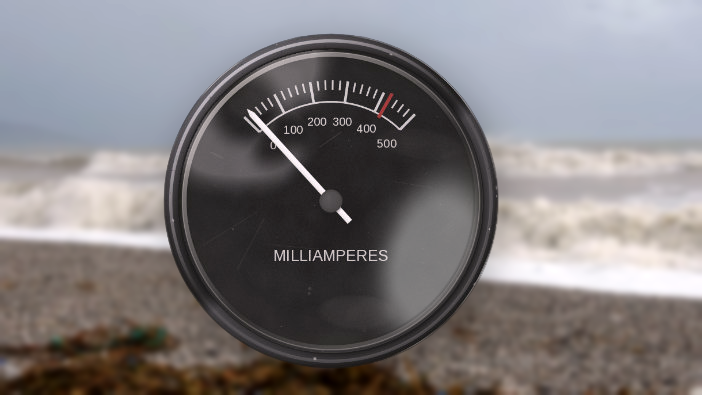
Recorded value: **20** mA
